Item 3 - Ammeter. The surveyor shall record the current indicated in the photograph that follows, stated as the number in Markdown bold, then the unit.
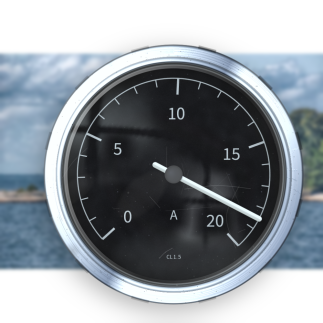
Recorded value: **18.5** A
